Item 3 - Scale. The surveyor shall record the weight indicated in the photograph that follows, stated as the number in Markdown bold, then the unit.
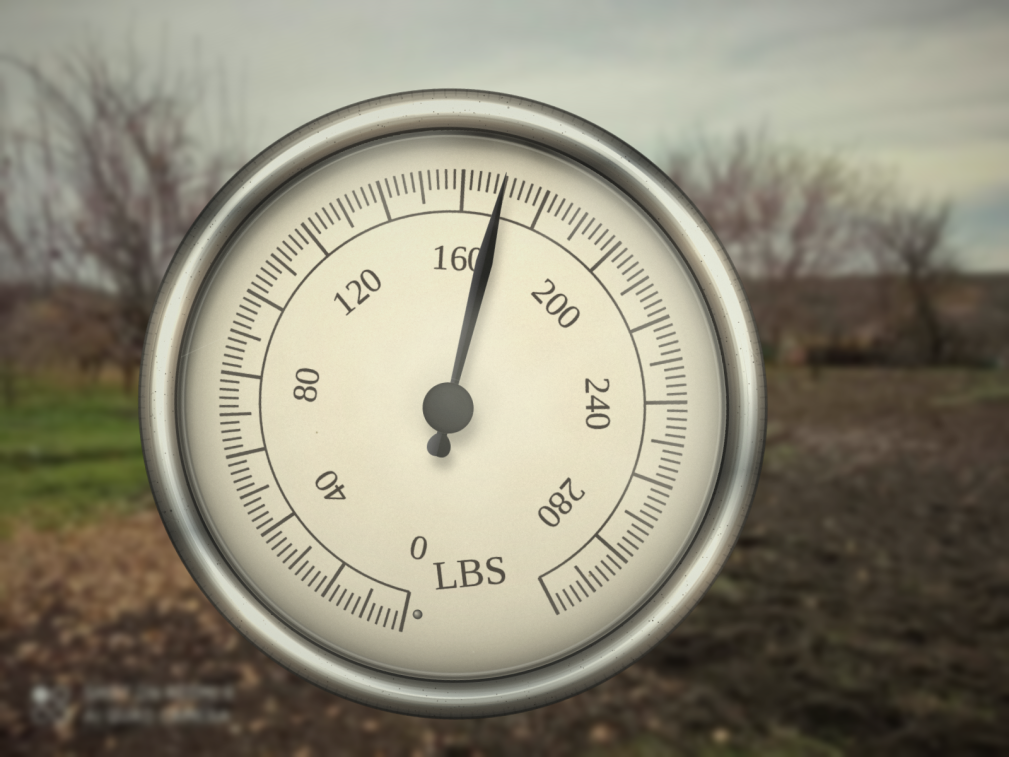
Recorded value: **170** lb
